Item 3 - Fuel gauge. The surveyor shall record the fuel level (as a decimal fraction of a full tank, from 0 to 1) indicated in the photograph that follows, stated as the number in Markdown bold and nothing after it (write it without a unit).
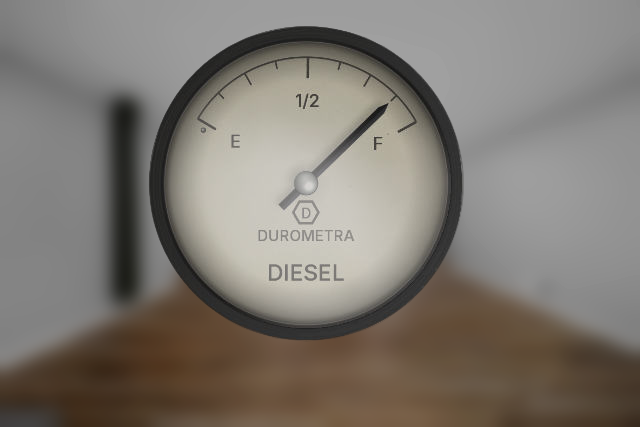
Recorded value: **0.875**
